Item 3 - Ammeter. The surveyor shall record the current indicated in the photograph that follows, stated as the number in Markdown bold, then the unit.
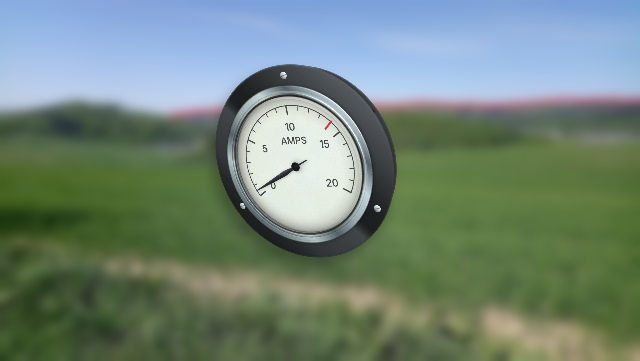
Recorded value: **0.5** A
